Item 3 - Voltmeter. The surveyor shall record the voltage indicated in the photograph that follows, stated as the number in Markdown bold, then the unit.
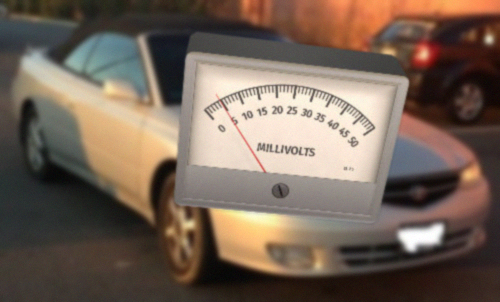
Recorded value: **5** mV
